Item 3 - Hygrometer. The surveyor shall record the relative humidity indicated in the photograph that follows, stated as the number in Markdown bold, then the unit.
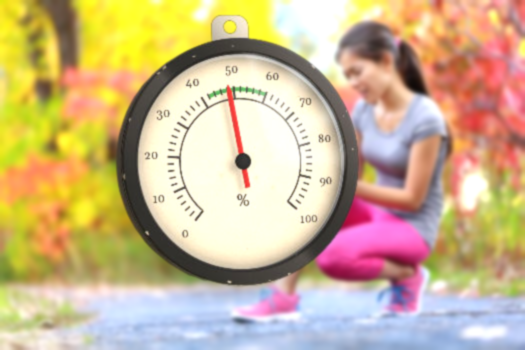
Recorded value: **48** %
